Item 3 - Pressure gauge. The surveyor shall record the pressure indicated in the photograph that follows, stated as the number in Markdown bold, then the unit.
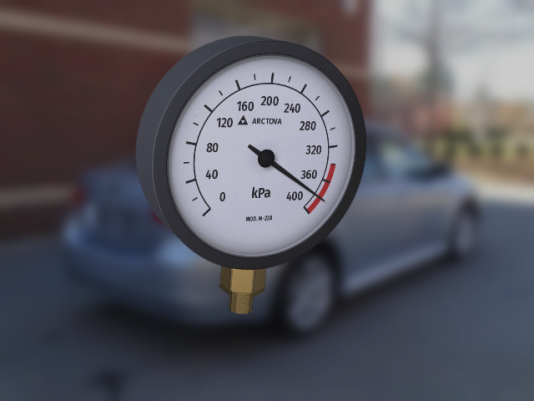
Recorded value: **380** kPa
